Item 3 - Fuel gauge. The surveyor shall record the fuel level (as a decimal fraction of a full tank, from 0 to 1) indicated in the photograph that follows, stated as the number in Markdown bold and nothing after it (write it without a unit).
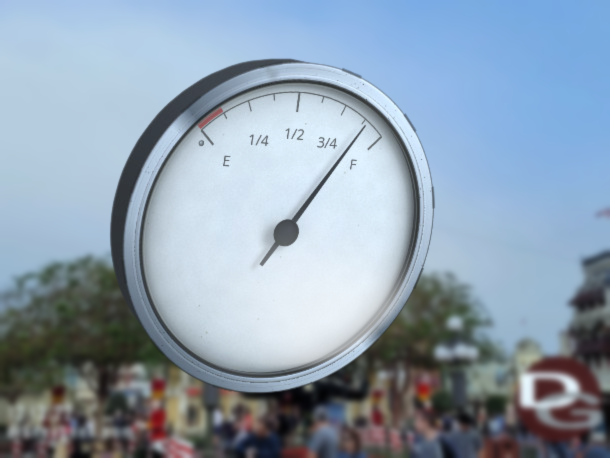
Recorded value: **0.875**
